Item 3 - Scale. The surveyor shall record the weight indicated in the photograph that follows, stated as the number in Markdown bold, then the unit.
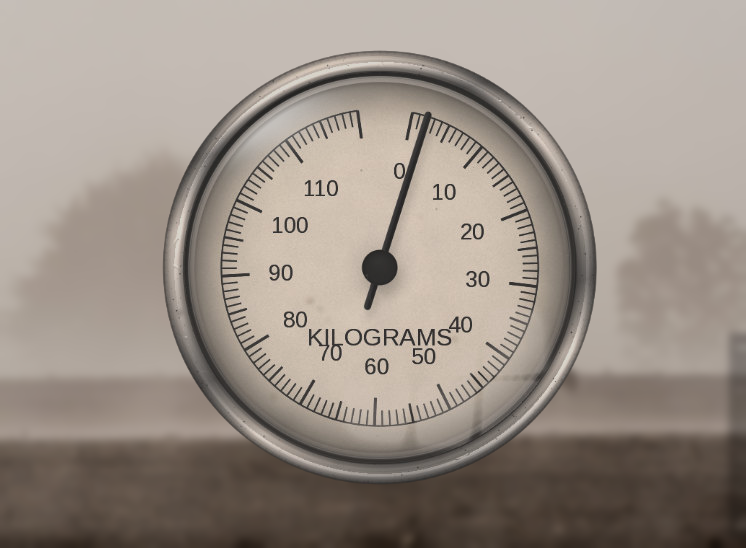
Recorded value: **2** kg
